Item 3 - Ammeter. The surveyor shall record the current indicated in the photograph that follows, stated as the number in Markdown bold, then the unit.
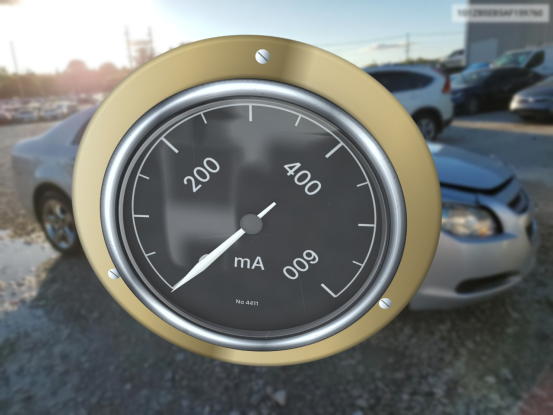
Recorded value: **0** mA
